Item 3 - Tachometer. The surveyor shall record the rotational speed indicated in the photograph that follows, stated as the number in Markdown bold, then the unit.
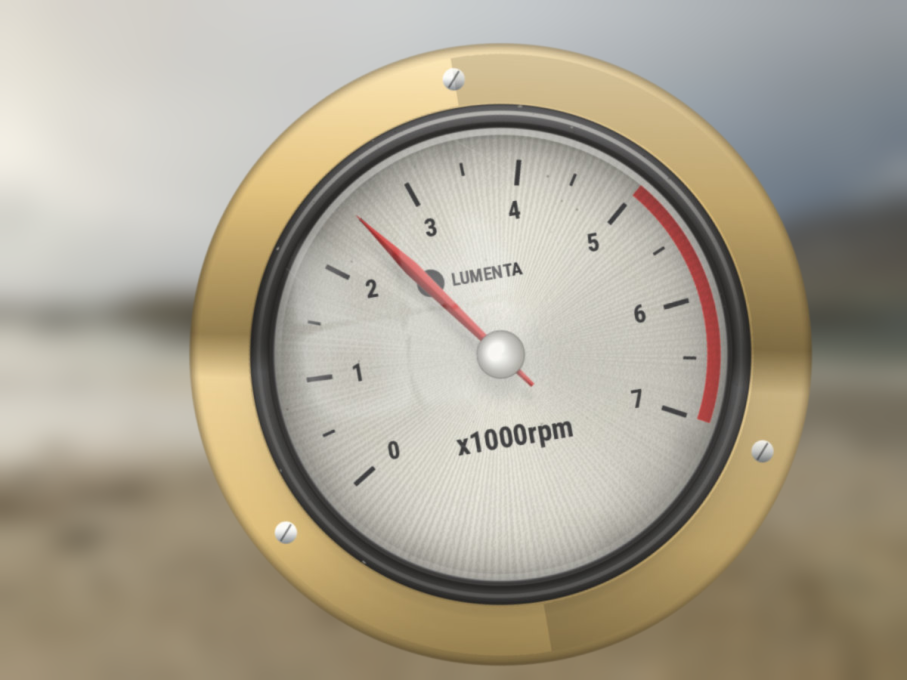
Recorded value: **2500** rpm
